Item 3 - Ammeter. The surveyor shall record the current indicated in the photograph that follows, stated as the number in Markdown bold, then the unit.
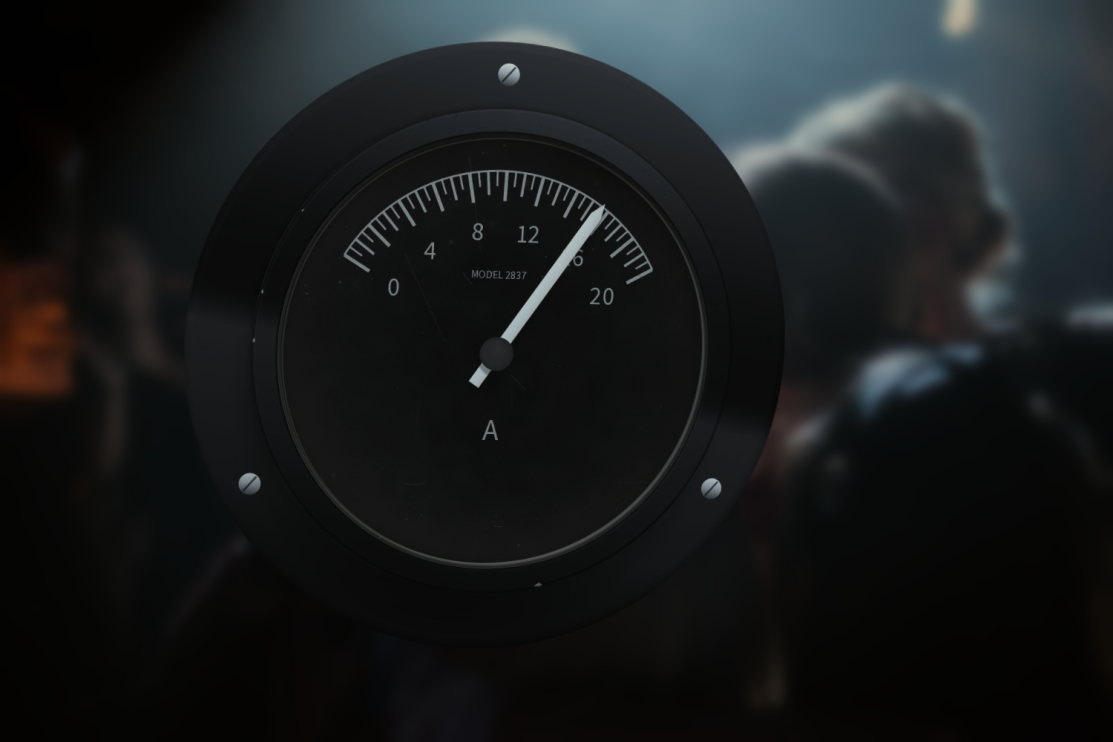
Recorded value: **15.5** A
